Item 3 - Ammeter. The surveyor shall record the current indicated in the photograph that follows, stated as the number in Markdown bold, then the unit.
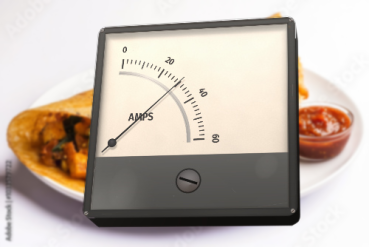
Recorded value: **30** A
